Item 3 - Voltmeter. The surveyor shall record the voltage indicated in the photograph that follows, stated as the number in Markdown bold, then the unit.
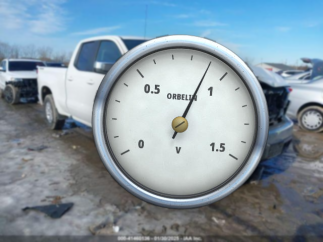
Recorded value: **0.9** V
